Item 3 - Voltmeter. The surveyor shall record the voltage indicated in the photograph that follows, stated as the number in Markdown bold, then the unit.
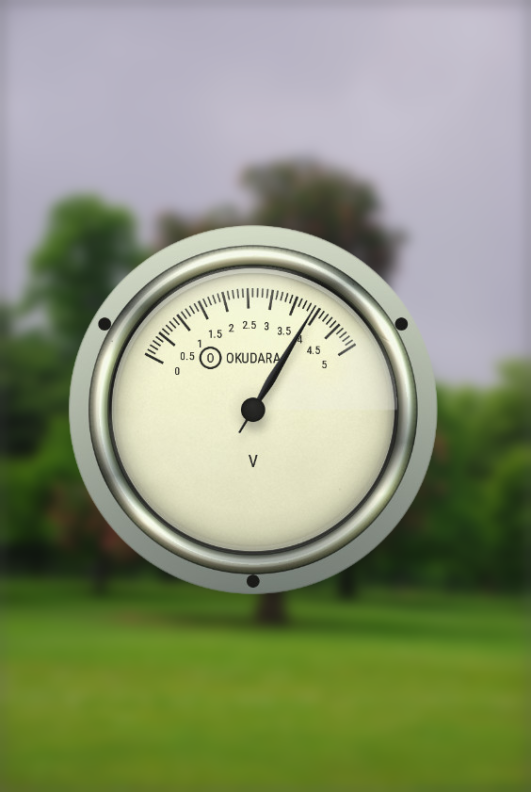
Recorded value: **3.9** V
